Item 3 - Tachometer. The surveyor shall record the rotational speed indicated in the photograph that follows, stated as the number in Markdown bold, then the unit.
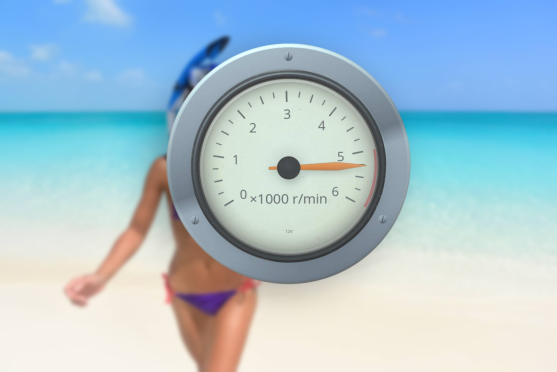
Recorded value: **5250** rpm
